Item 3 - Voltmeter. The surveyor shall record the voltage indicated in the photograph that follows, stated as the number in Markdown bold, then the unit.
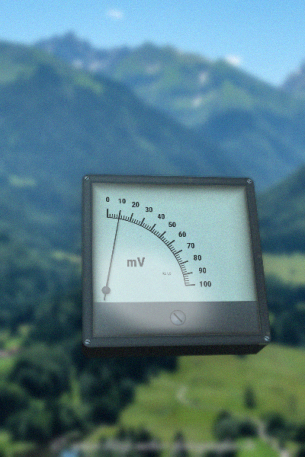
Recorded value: **10** mV
